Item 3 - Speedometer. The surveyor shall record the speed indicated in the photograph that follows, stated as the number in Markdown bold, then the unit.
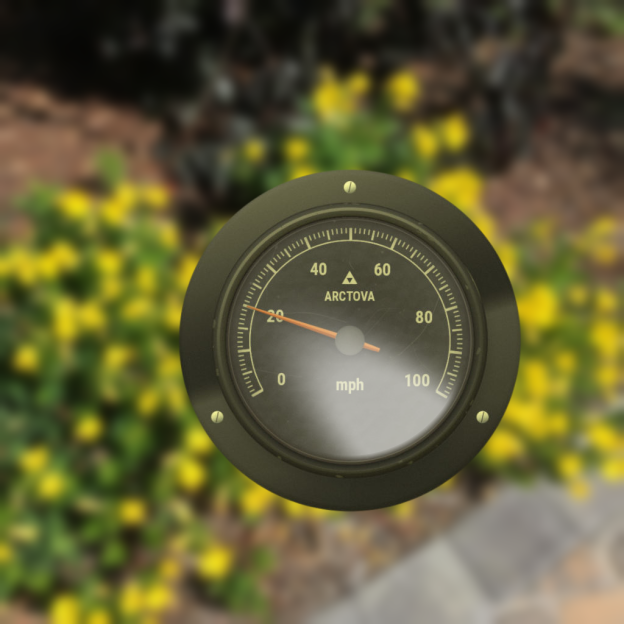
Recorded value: **20** mph
